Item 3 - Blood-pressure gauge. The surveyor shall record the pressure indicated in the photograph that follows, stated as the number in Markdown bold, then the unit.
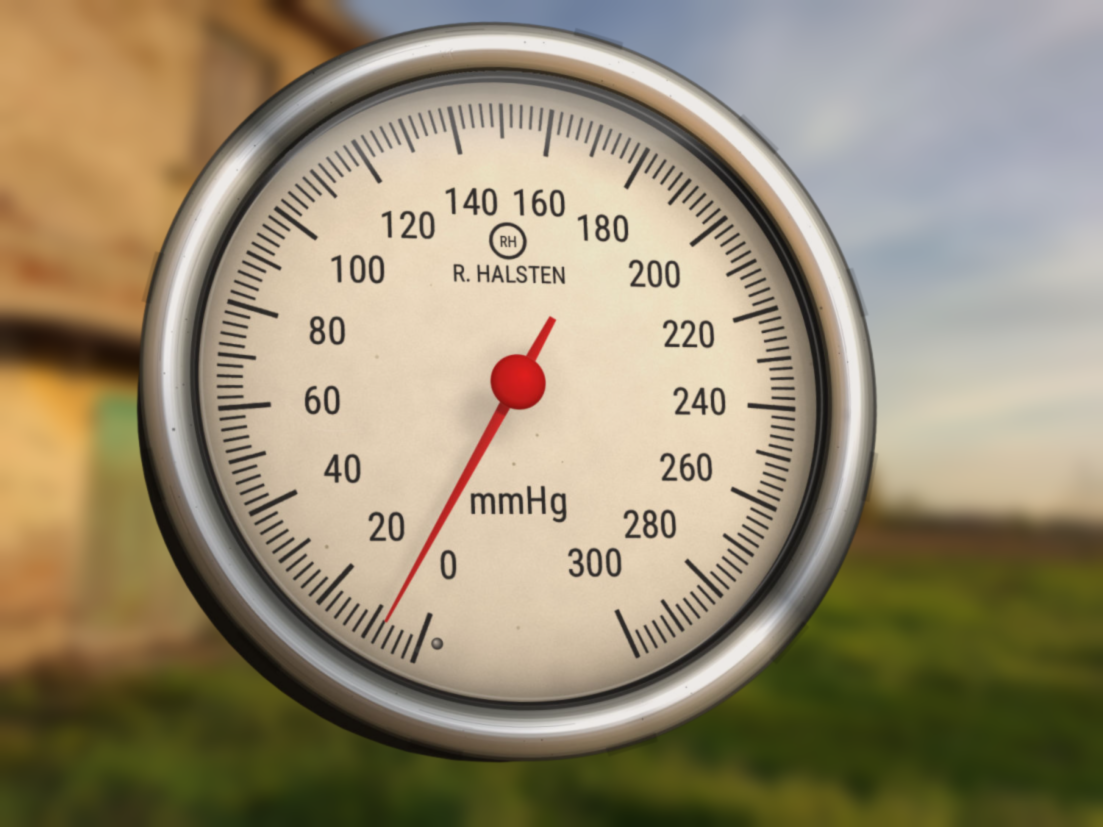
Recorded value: **8** mmHg
